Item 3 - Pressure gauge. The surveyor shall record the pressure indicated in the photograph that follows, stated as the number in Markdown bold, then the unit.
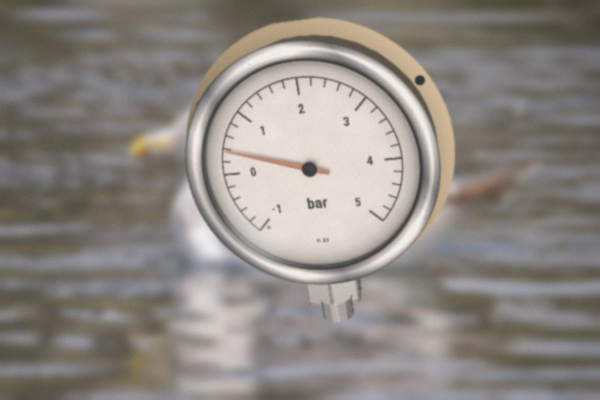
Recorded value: **0.4** bar
